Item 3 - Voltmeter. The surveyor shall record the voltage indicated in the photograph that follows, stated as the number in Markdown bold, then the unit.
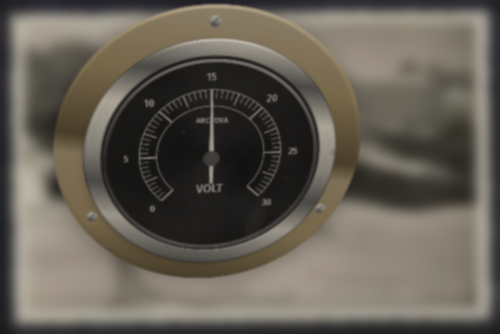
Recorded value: **15** V
